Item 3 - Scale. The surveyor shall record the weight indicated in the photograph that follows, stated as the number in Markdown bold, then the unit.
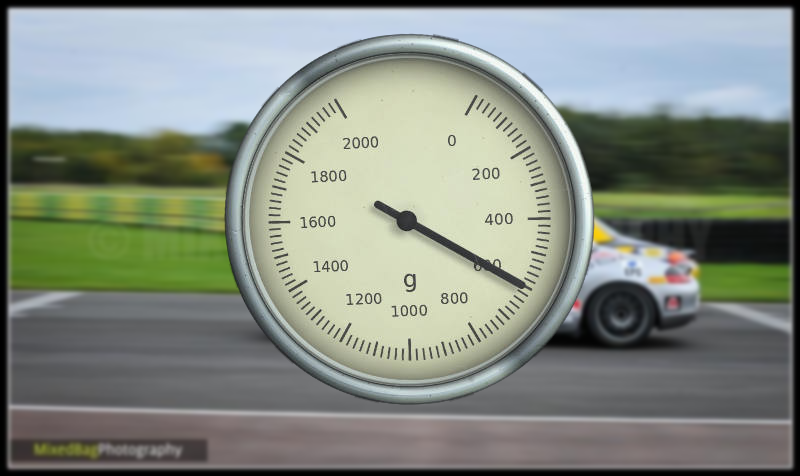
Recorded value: **600** g
